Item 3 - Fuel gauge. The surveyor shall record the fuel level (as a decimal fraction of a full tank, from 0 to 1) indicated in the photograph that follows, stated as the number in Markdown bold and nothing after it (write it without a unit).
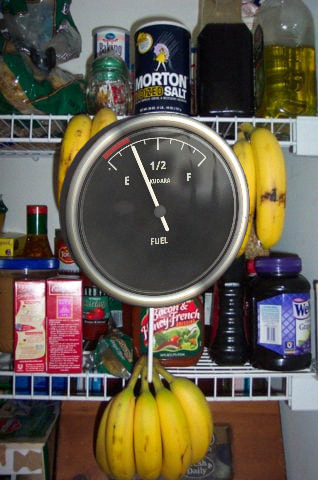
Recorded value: **0.25**
